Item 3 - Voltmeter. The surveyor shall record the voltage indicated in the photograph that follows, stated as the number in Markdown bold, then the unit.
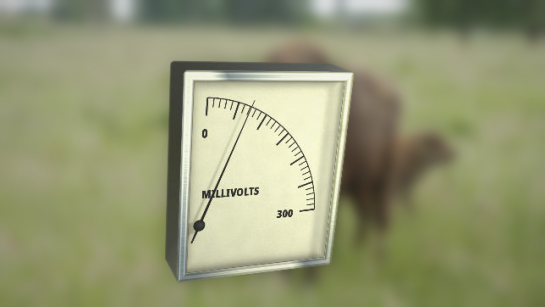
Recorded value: **70** mV
